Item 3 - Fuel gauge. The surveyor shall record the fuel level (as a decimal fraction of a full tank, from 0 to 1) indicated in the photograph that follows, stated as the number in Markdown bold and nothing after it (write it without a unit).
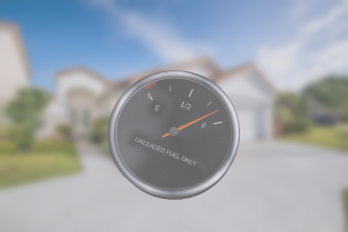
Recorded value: **0.875**
